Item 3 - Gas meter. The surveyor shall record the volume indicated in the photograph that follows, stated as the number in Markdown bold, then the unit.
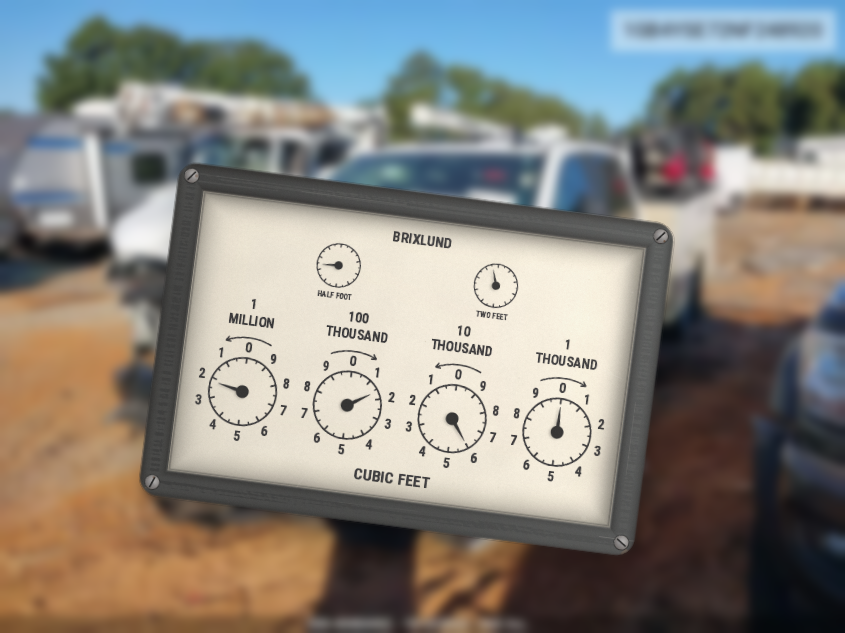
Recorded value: **216000** ft³
